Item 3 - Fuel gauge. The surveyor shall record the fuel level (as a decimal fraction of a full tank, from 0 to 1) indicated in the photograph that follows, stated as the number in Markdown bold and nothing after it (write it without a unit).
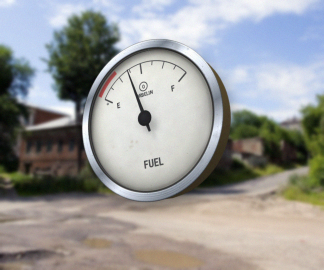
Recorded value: **0.375**
